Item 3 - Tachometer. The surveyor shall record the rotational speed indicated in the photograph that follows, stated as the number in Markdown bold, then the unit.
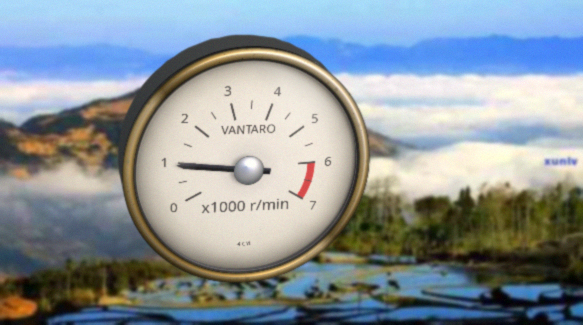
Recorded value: **1000** rpm
